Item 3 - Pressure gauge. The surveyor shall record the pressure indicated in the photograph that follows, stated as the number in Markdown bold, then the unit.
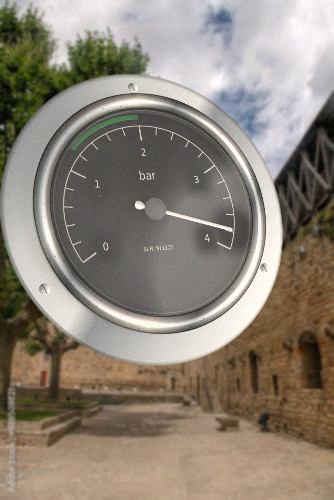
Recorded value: **3.8** bar
